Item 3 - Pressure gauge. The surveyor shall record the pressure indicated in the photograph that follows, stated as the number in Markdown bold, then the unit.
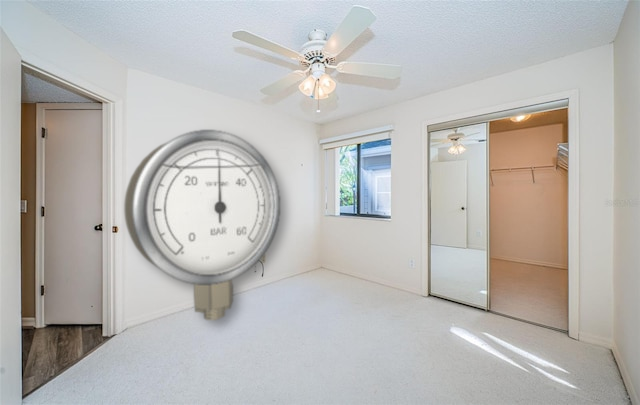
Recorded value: **30** bar
